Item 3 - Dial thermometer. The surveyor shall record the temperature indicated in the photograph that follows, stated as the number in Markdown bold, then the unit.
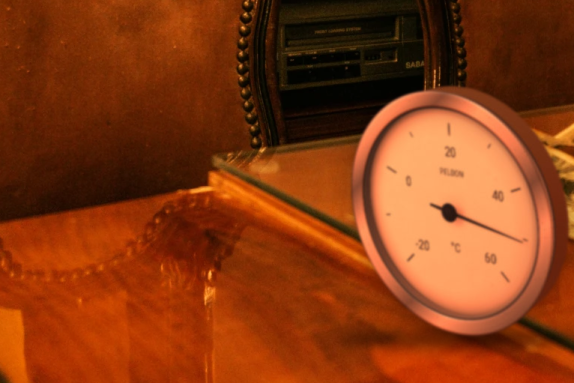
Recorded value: **50** °C
